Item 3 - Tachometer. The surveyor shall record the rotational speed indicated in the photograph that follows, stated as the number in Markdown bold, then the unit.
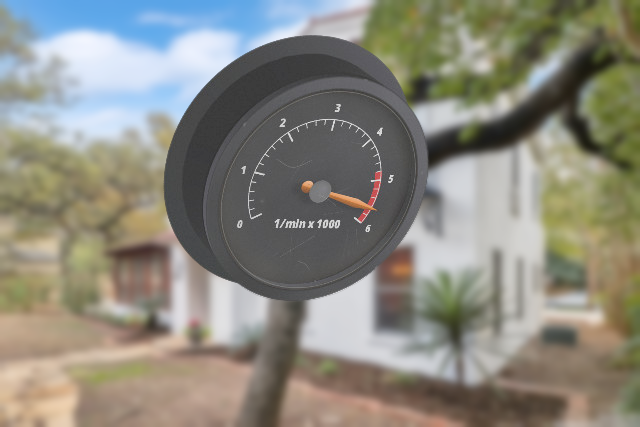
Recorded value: **5600** rpm
